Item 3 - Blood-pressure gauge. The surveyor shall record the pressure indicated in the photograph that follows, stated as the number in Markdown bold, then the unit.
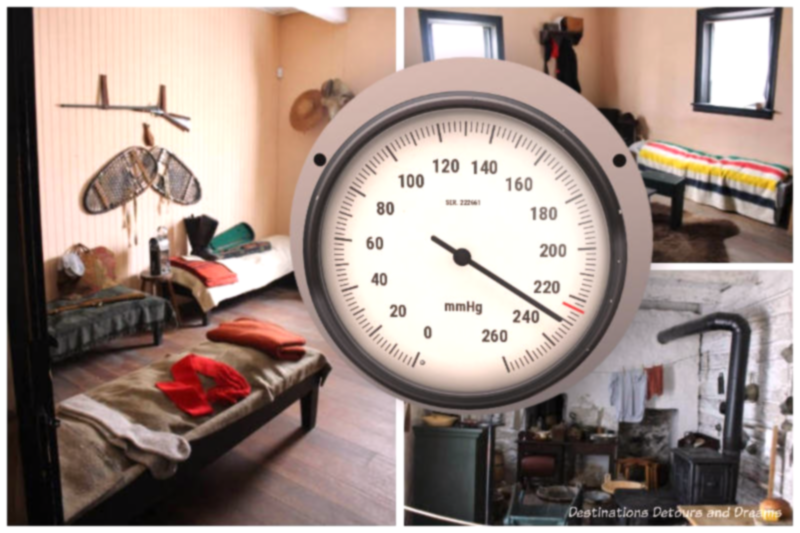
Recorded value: **230** mmHg
